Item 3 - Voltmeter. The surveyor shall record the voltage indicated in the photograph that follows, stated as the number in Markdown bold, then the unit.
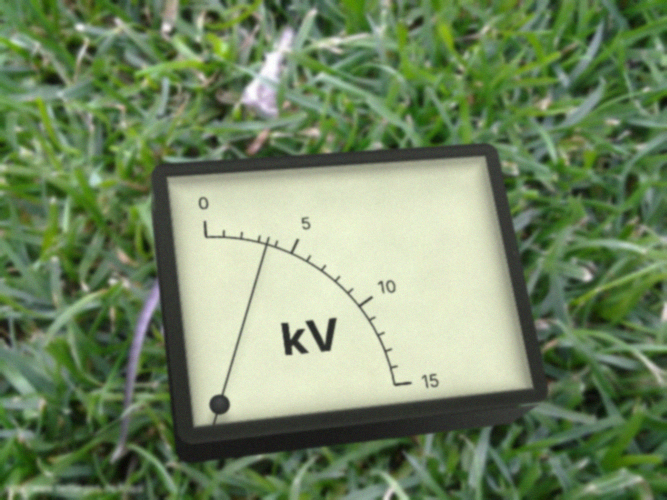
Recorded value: **3.5** kV
